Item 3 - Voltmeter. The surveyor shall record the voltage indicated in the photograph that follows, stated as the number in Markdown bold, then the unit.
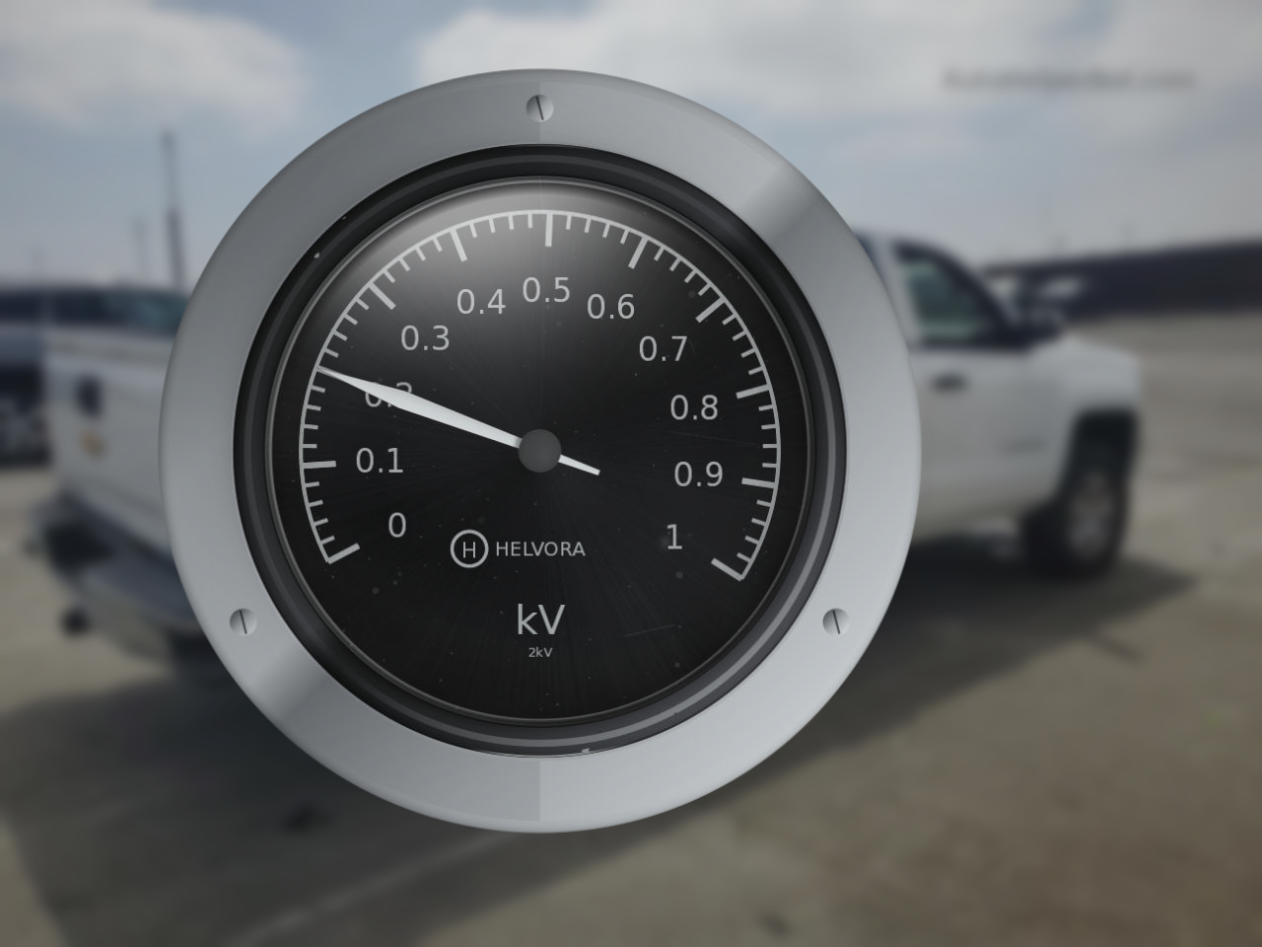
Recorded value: **0.2** kV
